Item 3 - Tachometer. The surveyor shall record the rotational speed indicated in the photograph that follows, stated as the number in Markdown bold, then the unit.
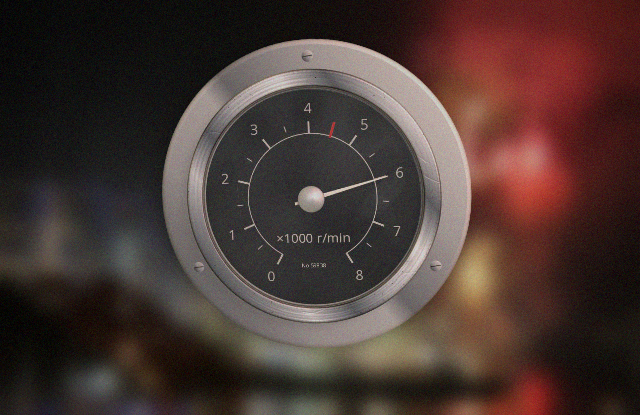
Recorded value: **6000** rpm
